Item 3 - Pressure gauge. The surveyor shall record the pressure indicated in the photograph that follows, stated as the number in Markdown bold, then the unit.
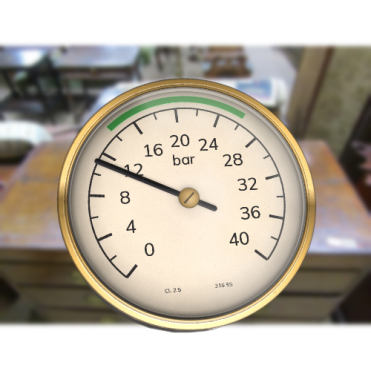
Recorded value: **11** bar
